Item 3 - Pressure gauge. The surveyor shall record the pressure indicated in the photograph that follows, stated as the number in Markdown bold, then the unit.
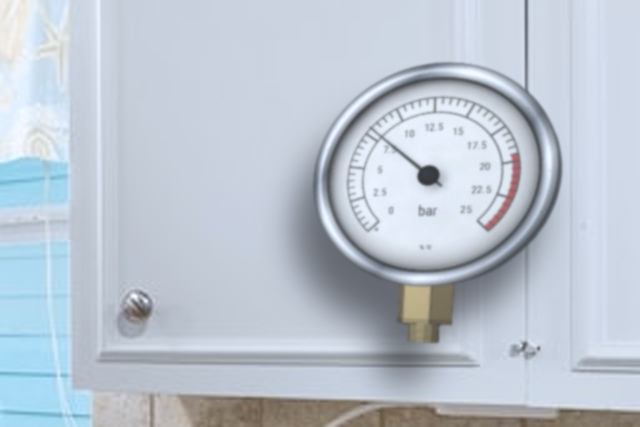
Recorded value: **8** bar
